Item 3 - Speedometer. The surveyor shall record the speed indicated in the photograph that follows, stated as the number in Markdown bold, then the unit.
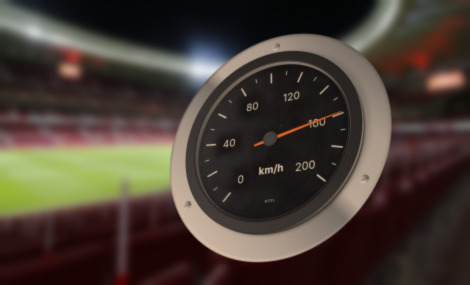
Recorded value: **160** km/h
